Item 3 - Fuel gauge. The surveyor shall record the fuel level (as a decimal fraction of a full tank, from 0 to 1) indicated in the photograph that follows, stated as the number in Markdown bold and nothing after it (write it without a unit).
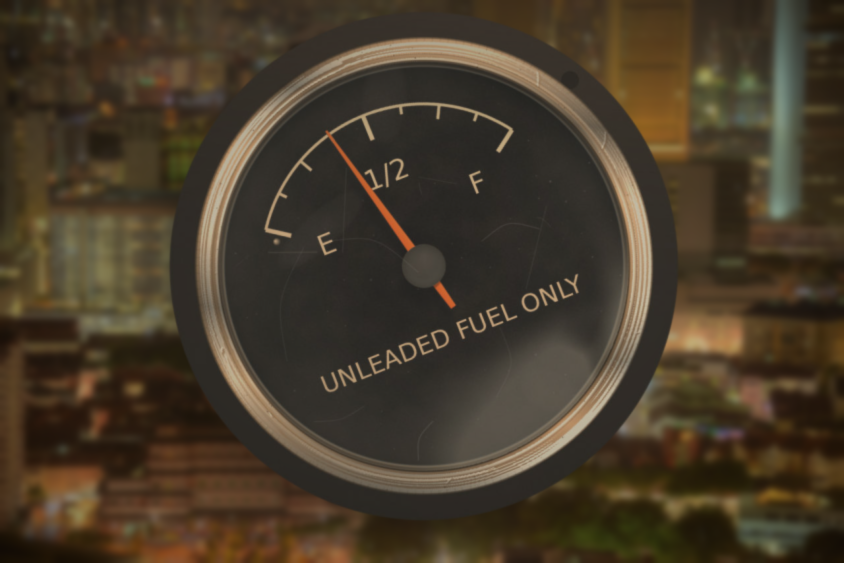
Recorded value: **0.375**
